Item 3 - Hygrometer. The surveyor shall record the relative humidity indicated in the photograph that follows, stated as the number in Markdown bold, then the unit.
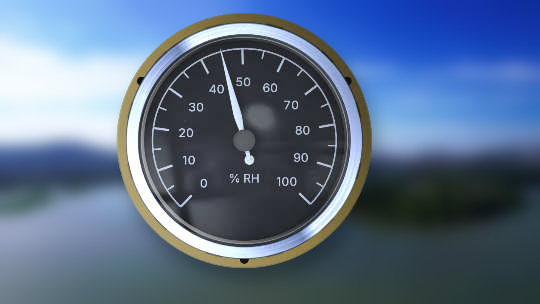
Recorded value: **45** %
